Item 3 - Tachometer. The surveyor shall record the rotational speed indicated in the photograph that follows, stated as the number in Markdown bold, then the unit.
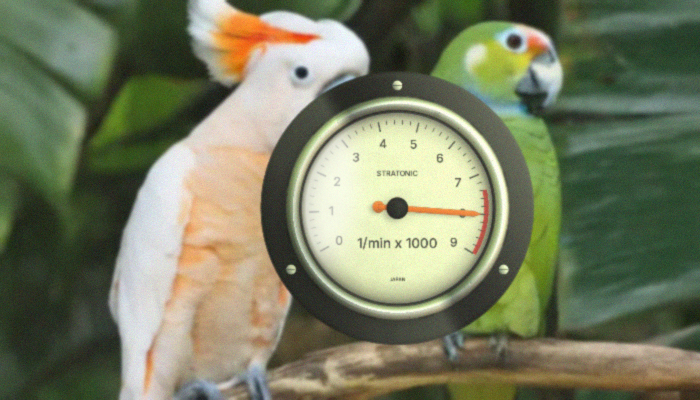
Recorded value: **8000** rpm
